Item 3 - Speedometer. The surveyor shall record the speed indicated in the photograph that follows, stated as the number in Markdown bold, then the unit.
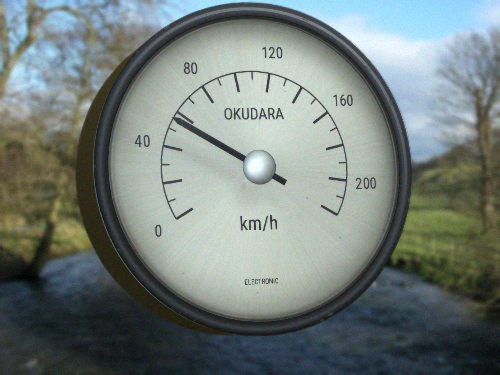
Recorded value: **55** km/h
